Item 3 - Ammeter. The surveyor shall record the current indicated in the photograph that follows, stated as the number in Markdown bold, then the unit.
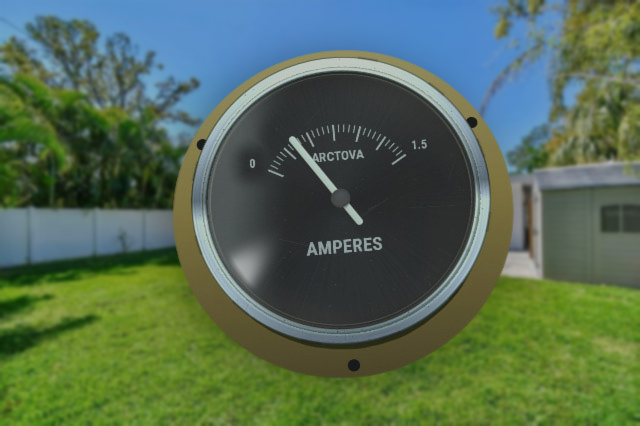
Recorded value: **0.35** A
